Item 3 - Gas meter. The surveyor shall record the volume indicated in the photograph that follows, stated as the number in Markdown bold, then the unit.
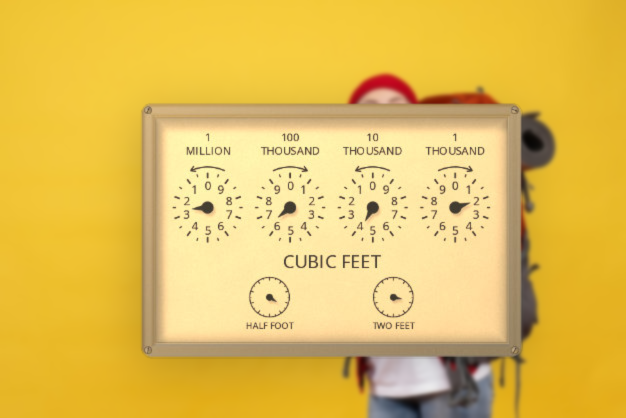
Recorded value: **264200** ft³
